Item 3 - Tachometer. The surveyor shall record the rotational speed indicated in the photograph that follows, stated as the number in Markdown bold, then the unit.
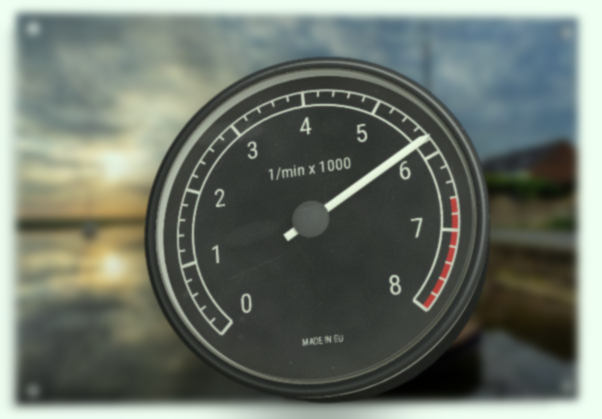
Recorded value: **5800** rpm
